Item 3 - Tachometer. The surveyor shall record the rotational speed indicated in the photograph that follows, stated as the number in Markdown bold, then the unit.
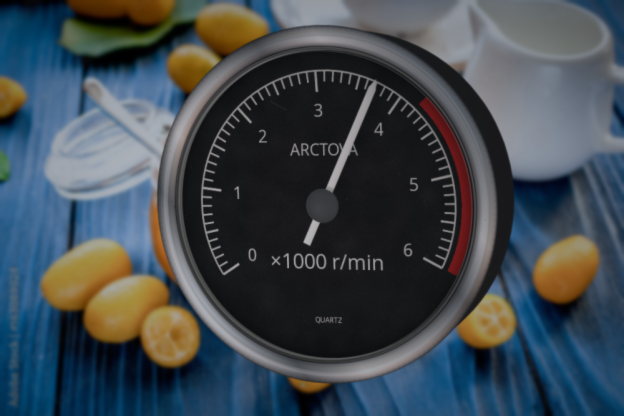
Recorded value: **3700** rpm
